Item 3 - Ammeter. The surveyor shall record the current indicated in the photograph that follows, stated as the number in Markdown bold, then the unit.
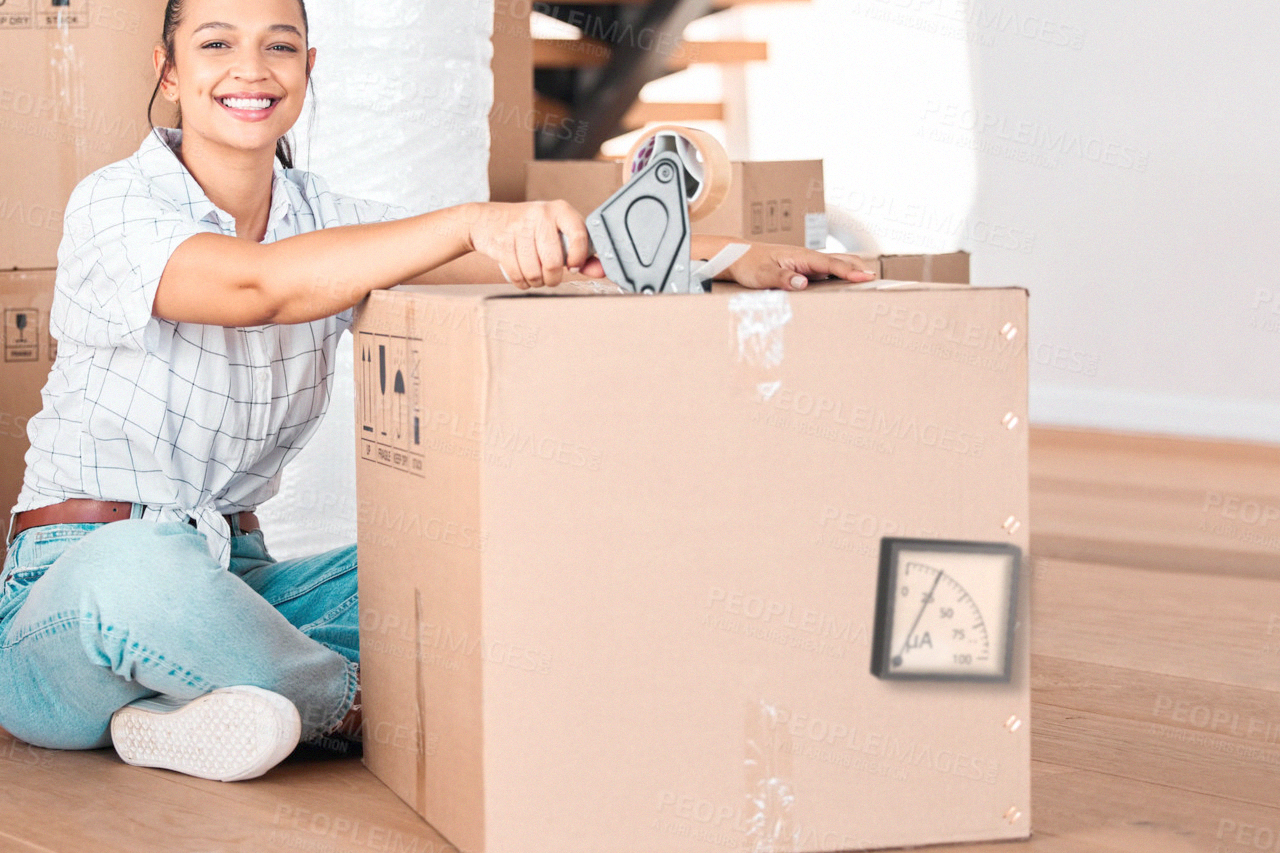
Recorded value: **25** µA
